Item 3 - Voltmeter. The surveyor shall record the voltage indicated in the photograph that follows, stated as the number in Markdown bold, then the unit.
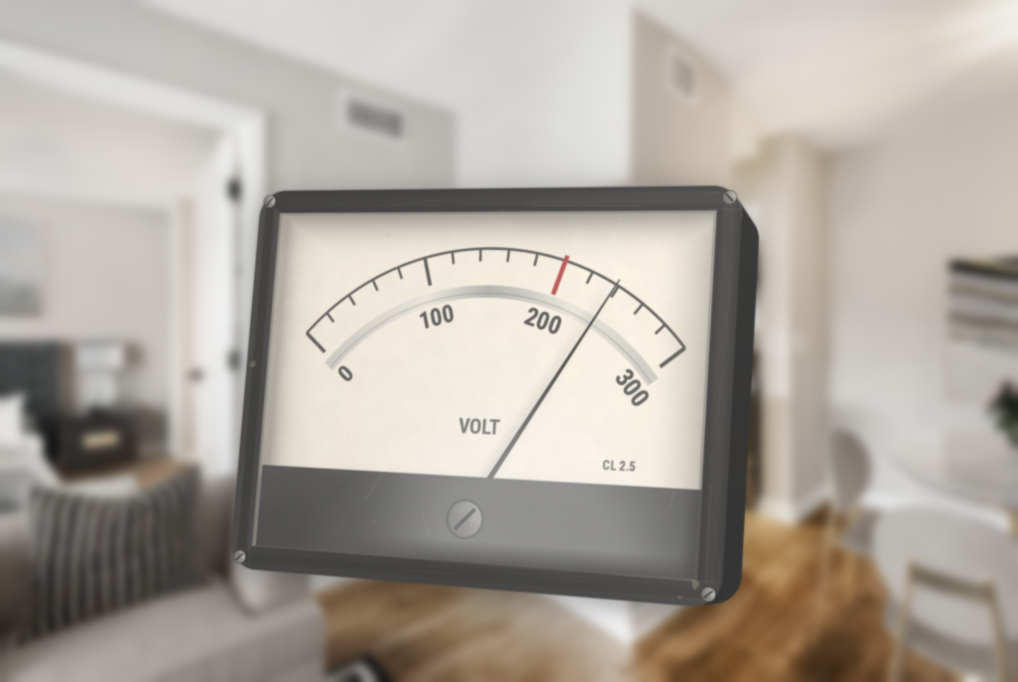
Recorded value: **240** V
